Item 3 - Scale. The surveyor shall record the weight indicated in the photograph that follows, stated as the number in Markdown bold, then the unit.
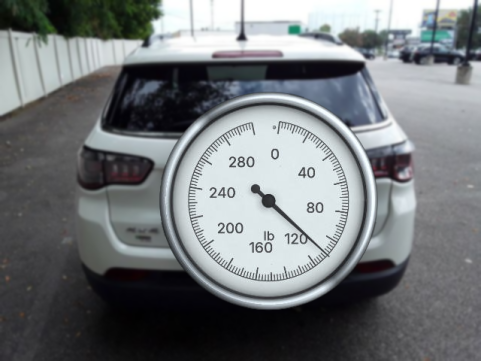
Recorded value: **110** lb
